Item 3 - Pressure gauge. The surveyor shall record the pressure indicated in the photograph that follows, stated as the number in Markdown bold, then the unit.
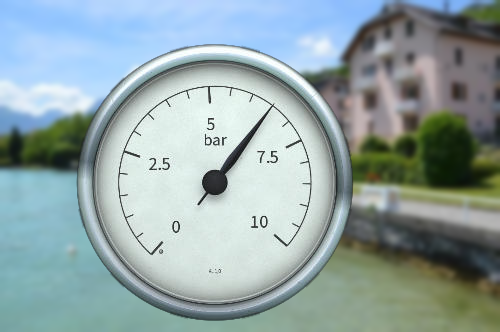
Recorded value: **6.5** bar
